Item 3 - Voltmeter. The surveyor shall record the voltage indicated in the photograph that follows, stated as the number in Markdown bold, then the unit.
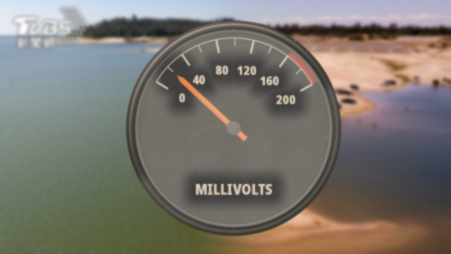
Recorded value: **20** mV
